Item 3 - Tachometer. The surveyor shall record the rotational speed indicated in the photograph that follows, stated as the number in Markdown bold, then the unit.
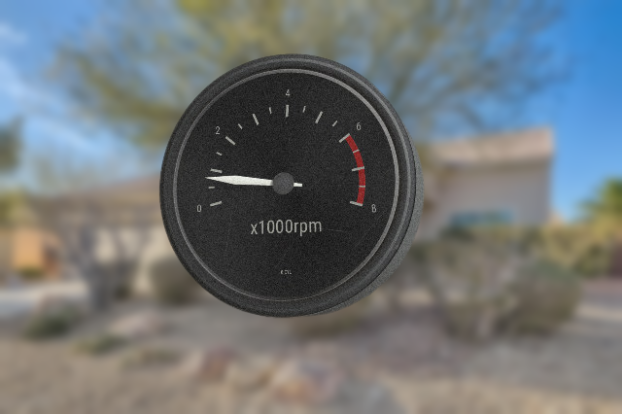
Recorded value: **750** rpm
